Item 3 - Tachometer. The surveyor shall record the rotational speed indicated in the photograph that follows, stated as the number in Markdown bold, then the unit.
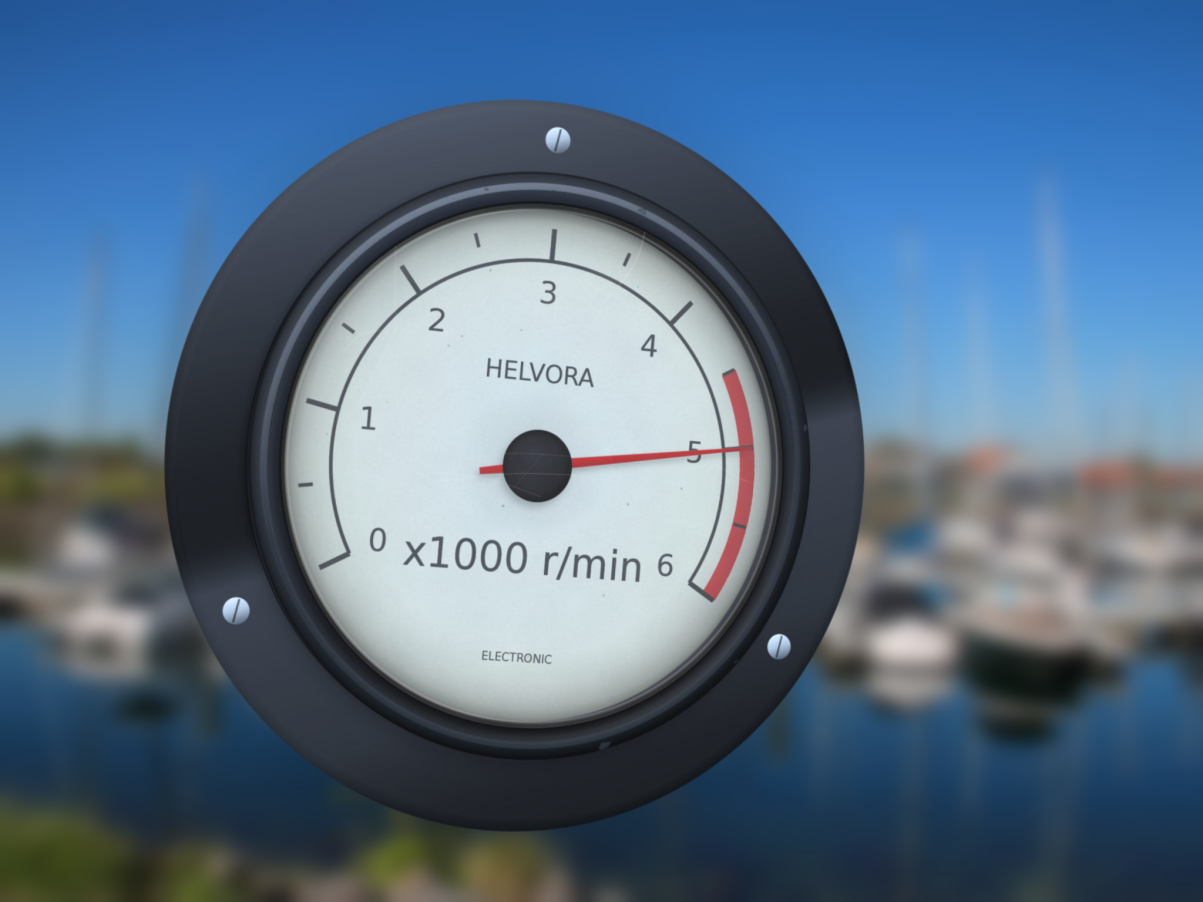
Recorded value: **5000** rpm
